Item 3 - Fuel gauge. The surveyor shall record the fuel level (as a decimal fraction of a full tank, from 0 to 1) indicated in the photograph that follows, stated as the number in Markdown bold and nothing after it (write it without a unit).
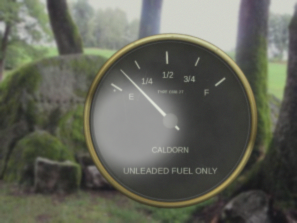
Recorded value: **0.125**
